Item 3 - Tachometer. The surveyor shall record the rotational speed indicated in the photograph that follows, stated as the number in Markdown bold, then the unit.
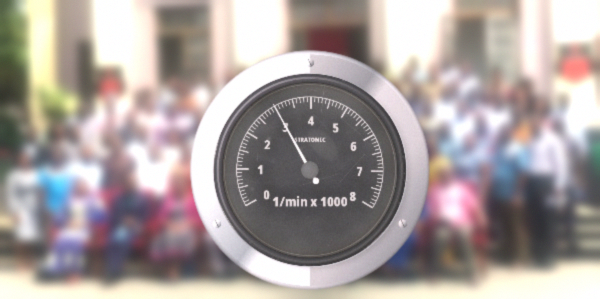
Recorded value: **3000** rpm
